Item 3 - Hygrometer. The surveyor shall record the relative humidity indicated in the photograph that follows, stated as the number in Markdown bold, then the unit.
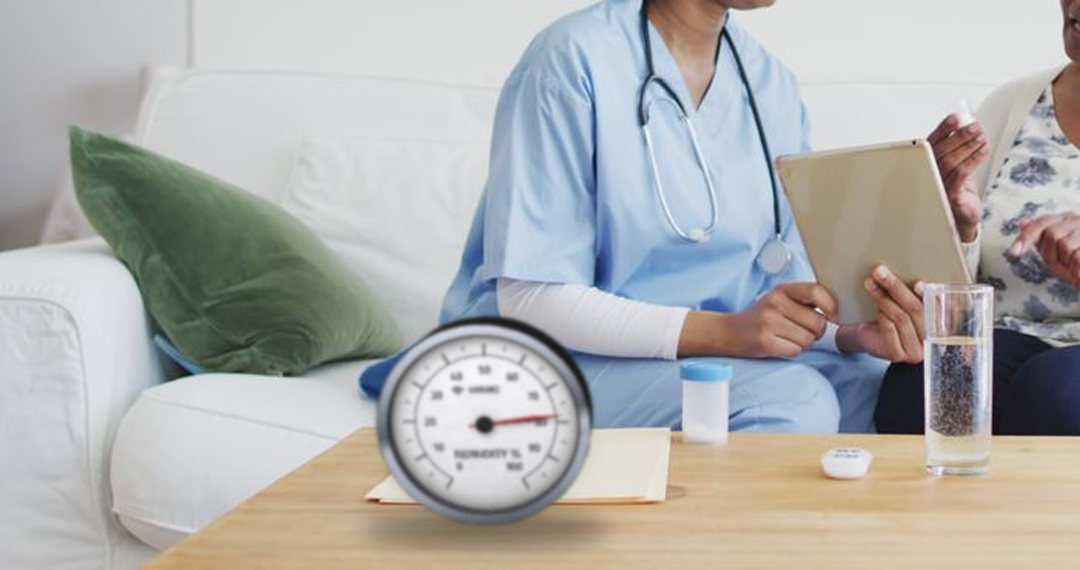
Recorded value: **77.5** %
